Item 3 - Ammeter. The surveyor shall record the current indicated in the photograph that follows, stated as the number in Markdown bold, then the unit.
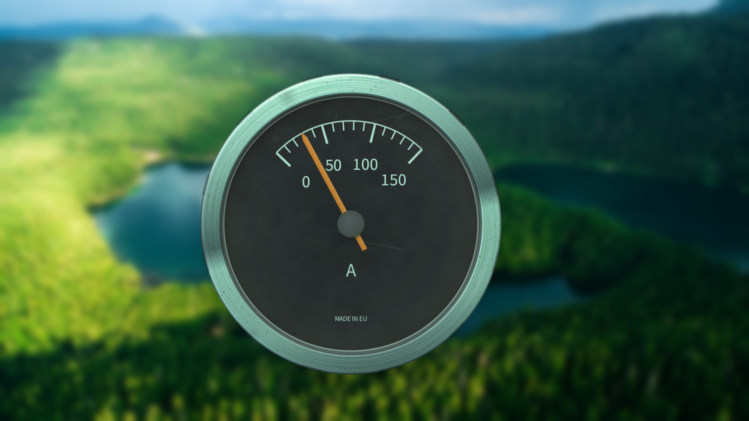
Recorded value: **30** A
